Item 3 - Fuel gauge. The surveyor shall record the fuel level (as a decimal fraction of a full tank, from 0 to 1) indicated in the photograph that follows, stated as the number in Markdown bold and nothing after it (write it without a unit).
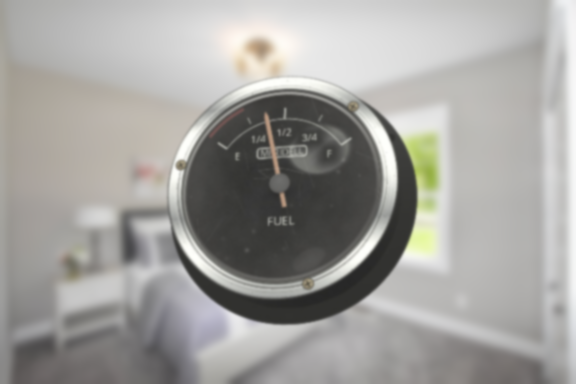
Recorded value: **0.375**
